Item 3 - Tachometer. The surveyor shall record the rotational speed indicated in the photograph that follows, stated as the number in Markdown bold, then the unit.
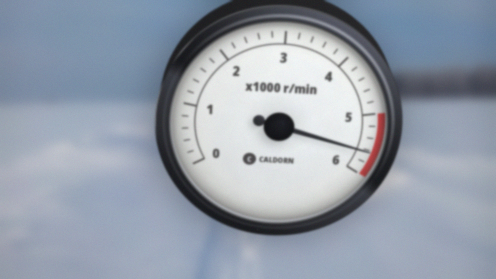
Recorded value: **5600** rpm
